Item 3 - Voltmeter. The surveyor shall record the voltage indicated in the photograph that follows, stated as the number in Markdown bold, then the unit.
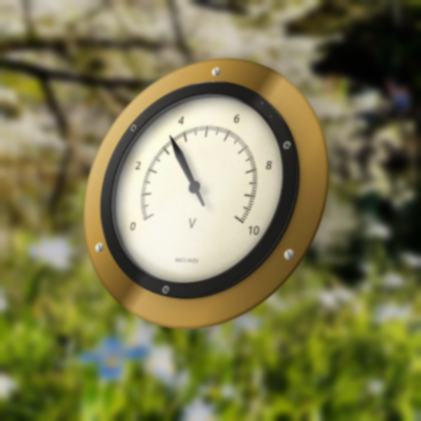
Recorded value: **3.5** V
